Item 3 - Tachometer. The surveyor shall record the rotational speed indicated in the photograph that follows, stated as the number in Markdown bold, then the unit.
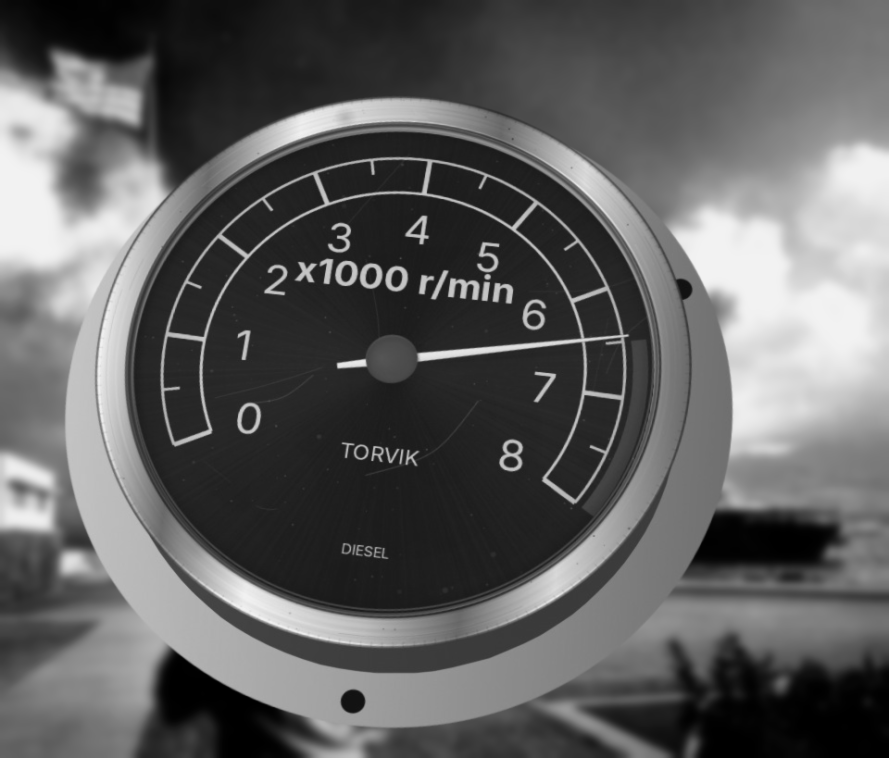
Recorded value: **6500** rpm
